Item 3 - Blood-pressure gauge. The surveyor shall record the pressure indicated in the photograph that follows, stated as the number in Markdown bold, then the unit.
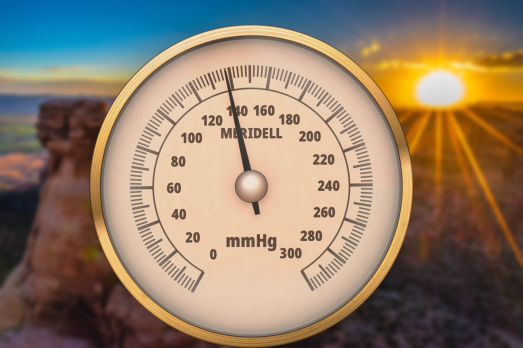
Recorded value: **138** mmHg
